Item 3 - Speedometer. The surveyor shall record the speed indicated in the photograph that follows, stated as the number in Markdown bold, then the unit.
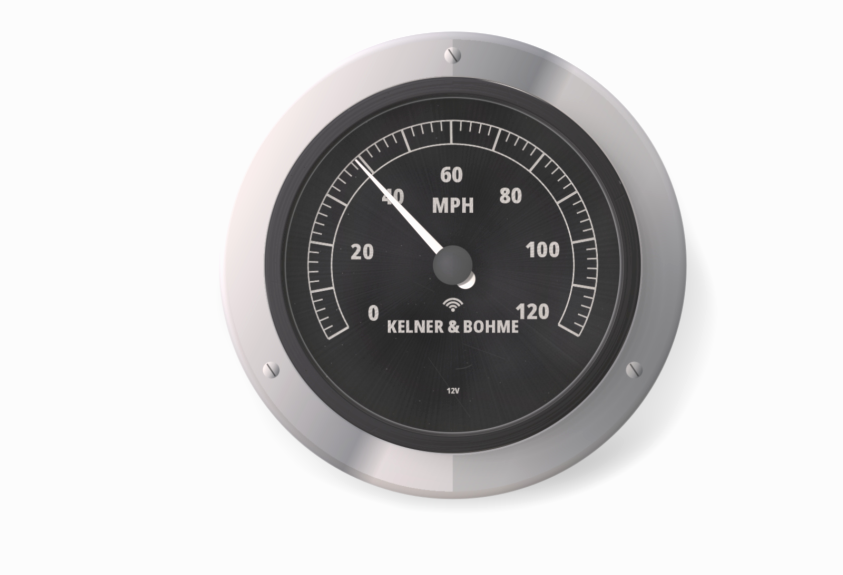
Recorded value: **39** mph
